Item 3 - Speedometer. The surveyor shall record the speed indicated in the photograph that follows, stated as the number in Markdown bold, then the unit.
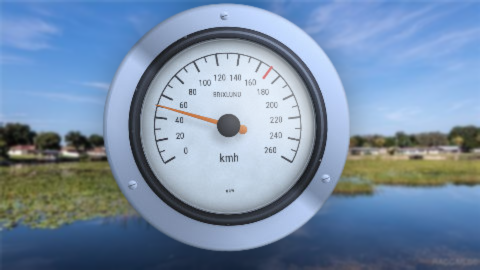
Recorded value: **50** km/h
